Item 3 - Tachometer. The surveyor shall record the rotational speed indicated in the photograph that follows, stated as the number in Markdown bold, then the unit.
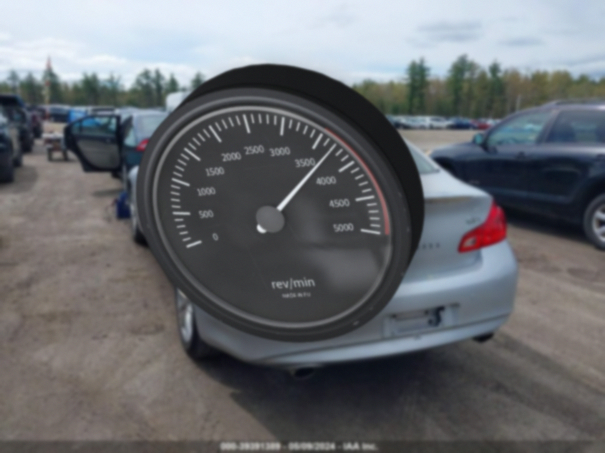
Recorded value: **3700** rpm
